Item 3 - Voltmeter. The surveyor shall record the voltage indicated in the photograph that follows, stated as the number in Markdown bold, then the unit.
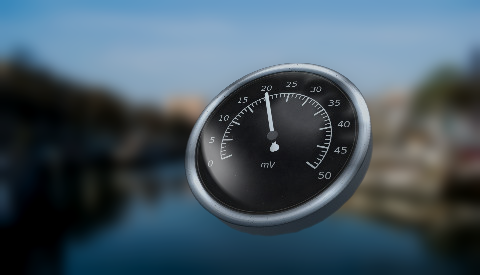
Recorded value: **20** mV
